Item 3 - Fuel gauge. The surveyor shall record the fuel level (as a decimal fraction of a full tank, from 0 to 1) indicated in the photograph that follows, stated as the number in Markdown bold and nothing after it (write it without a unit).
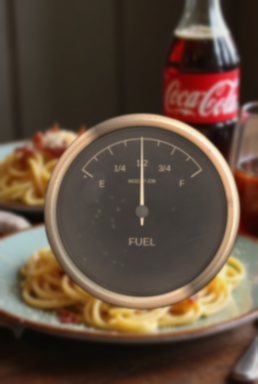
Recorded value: **0.5**
